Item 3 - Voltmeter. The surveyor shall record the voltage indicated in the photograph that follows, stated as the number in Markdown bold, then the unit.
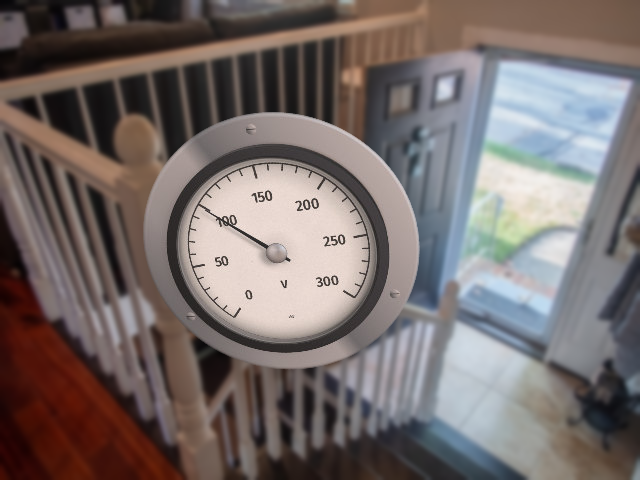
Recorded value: **100** V
